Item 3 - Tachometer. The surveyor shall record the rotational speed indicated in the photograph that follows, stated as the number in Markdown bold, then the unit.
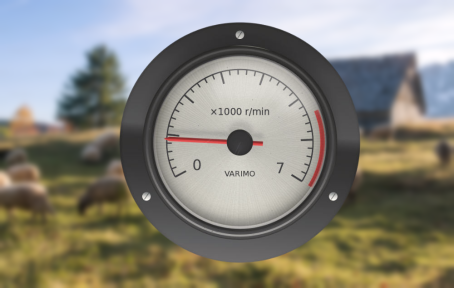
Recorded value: **900** rpm
